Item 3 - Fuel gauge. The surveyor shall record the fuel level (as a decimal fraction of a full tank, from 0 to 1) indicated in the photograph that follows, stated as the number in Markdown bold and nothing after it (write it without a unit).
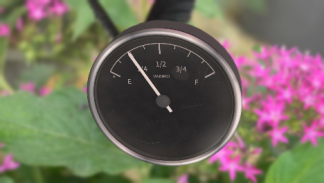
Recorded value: **0.25**
